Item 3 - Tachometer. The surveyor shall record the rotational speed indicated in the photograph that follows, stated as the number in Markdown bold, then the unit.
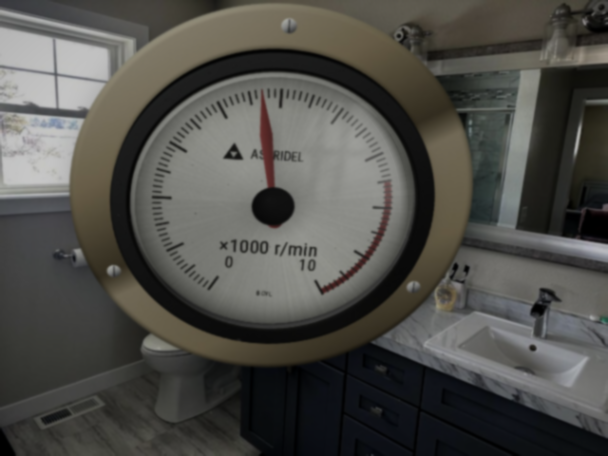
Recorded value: **4700** rpm
